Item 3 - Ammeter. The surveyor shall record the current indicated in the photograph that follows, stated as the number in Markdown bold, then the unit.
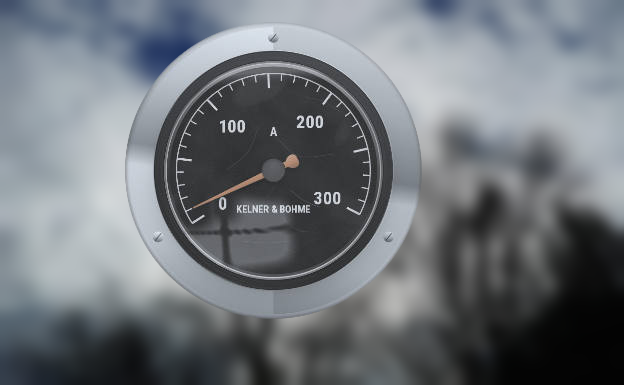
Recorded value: **10** A
